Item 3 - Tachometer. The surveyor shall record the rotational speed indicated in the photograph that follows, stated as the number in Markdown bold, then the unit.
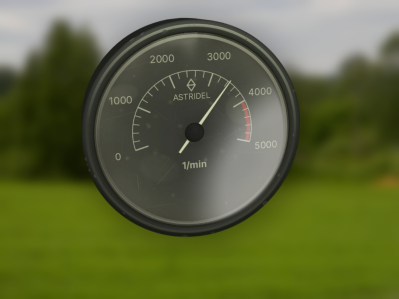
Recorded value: **3400** rpm
